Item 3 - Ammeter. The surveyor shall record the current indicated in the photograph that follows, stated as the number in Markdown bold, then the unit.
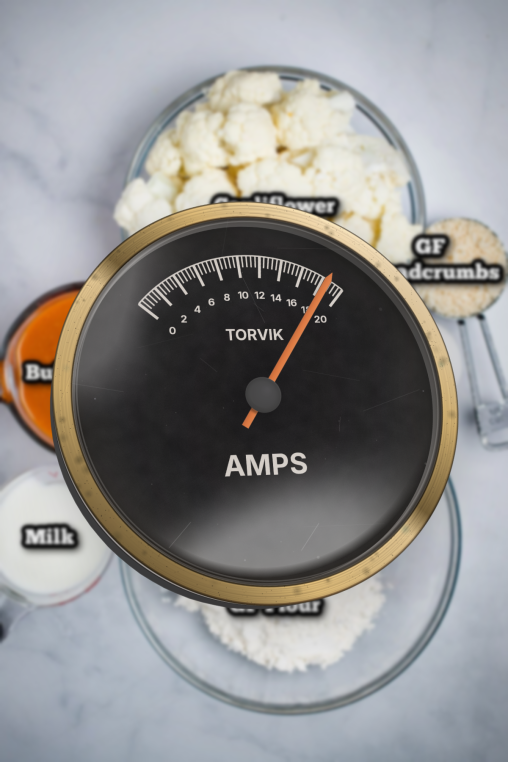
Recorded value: **18.4** A
